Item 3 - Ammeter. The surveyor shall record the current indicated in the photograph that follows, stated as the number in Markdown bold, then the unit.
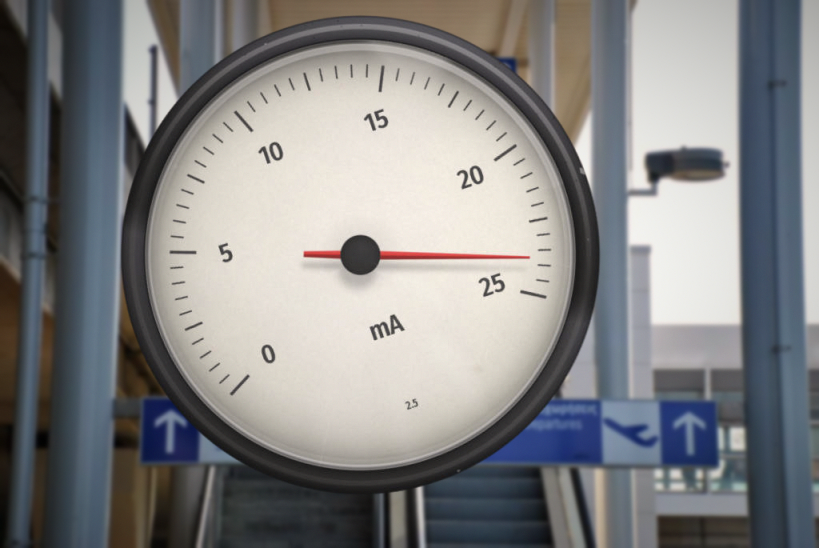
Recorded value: **23.75** mA
